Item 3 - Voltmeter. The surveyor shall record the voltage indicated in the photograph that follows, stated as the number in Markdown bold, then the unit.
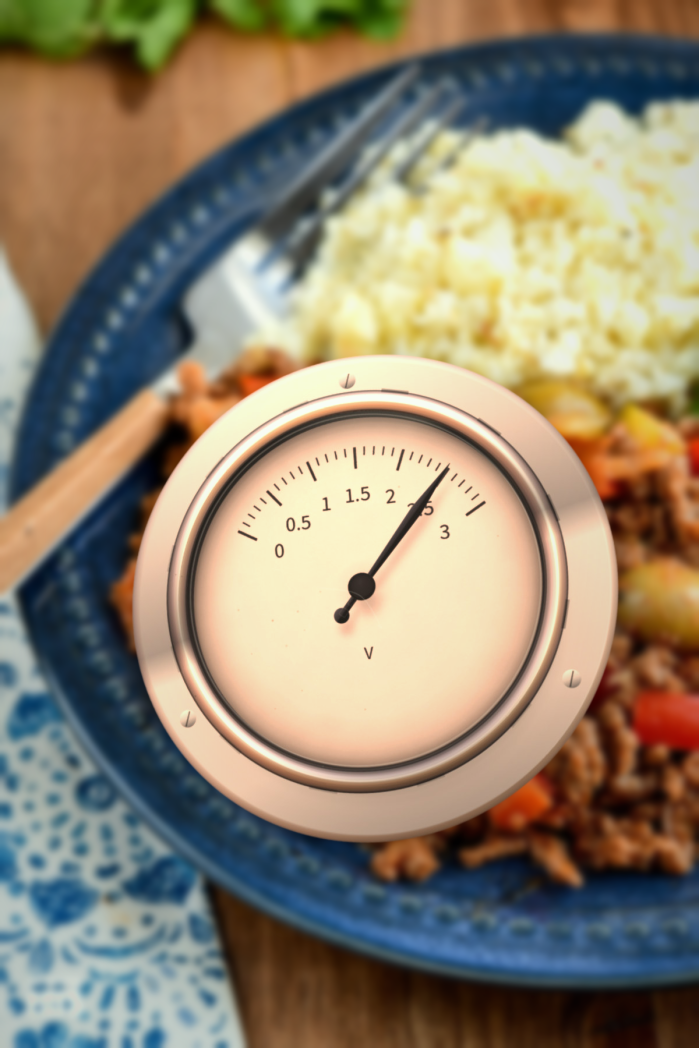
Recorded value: **2.5** V
